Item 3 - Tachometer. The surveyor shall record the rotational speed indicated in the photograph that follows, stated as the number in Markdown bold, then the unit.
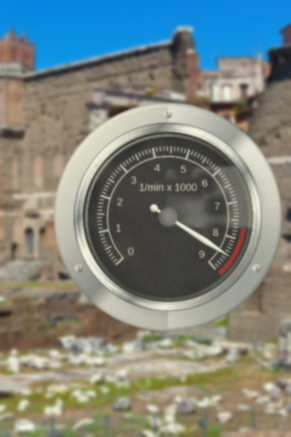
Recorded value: **8500** rpm
